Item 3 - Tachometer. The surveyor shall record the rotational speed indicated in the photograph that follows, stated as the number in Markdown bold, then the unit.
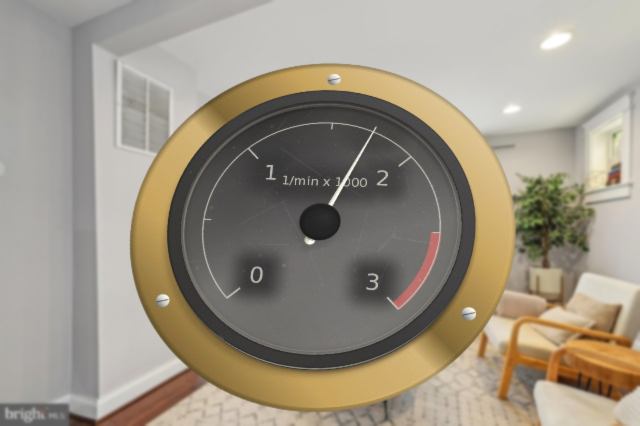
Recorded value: **1750** rpm
